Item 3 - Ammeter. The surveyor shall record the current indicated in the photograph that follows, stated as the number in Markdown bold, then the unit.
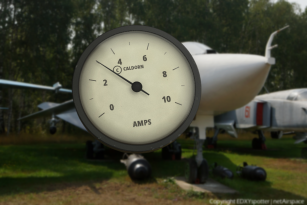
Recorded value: **3** A
